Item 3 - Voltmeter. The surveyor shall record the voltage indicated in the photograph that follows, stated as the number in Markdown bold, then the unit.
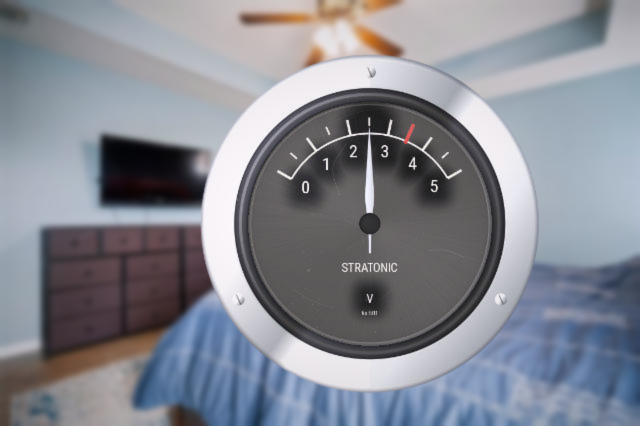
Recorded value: **2.5** V
